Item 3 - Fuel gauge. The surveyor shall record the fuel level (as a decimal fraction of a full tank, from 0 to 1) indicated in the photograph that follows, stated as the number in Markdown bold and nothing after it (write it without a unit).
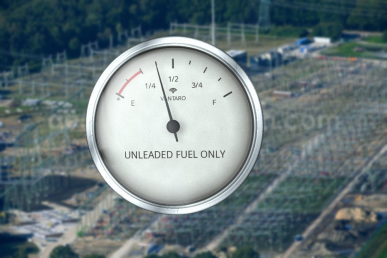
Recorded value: **0.375**
